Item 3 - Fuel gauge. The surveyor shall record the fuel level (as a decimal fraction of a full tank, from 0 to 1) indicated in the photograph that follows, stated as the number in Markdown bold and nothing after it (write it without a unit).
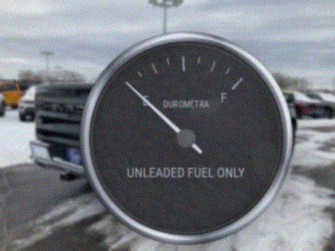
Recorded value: **0**
